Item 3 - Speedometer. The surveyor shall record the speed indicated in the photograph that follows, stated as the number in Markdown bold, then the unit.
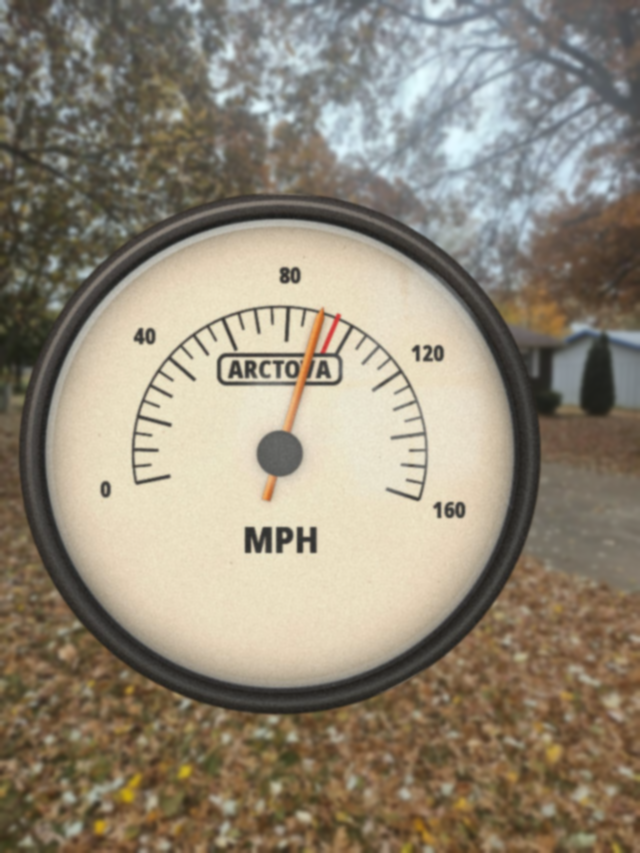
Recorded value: **90** mph
